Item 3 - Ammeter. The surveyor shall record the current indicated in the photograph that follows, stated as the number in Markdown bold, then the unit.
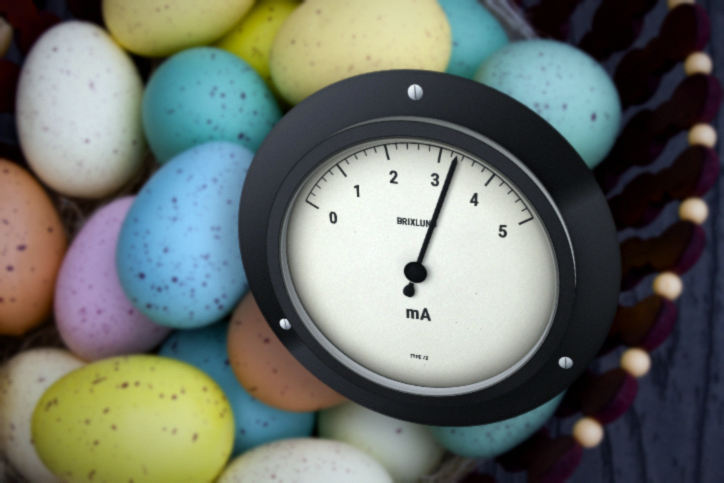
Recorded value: **3.3** mA
